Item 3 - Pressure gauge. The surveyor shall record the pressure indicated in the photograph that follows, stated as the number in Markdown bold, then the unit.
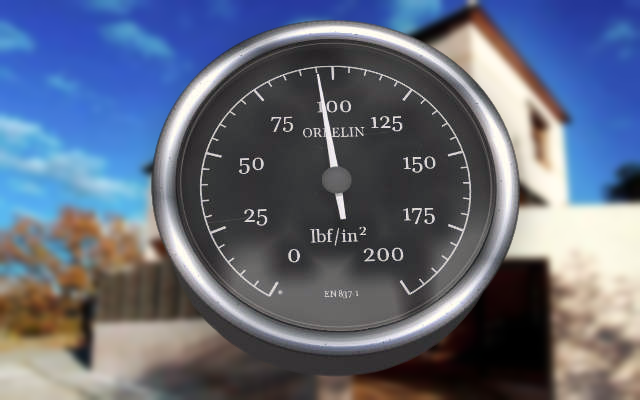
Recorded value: **95** psi
